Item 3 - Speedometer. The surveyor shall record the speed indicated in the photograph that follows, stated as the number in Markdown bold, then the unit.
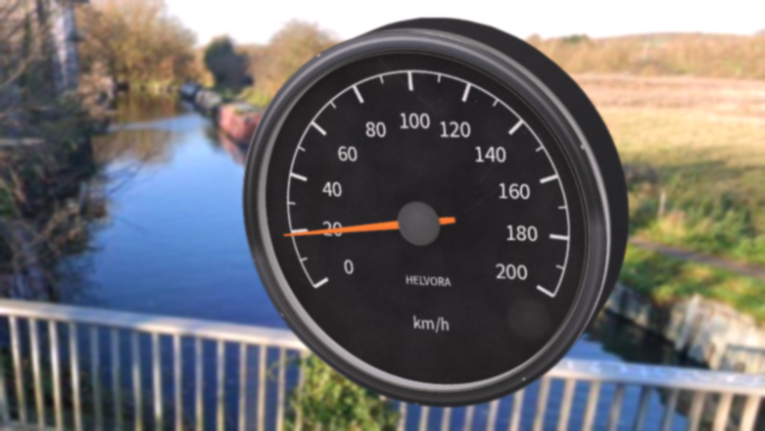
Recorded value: **20** km/h
